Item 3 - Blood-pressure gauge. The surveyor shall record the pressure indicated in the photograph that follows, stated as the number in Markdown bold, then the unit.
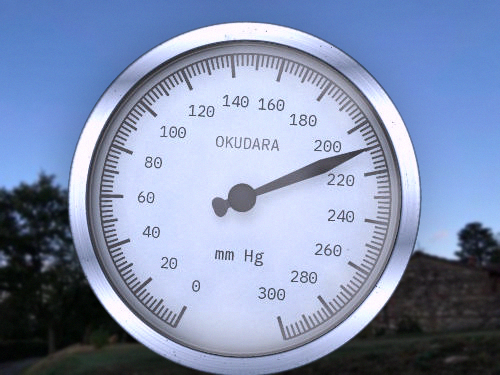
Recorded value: **210** mmHg
